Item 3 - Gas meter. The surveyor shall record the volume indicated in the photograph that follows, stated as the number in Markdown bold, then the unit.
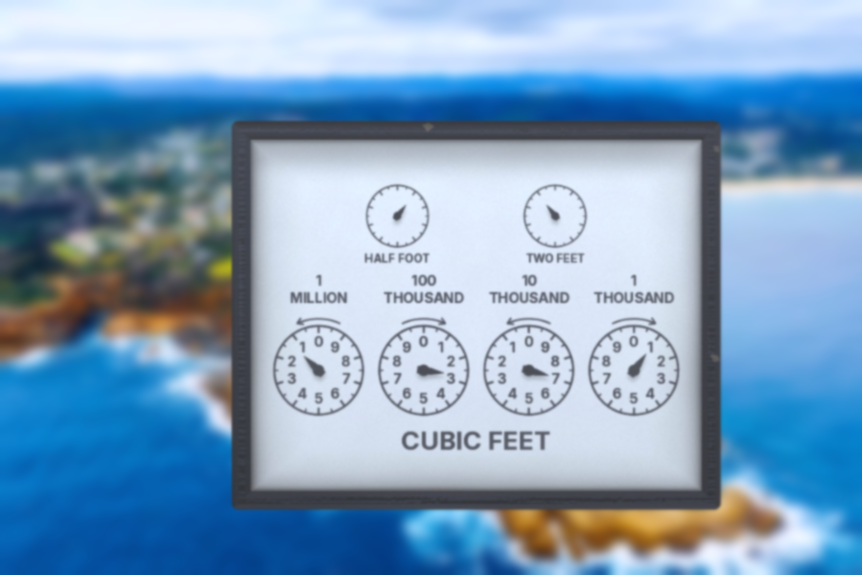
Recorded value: **127100** ft³
